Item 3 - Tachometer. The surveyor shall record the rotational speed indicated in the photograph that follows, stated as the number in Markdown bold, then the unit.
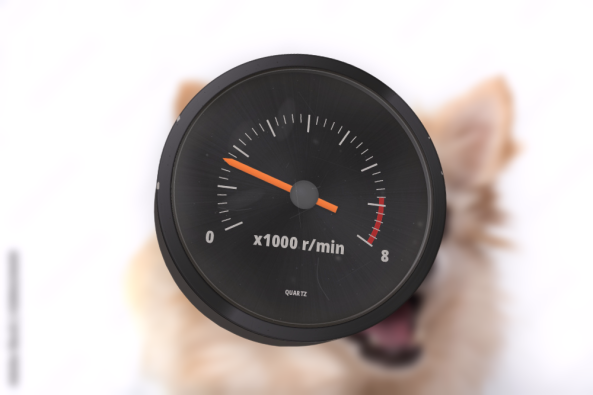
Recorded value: **1600** rpm
